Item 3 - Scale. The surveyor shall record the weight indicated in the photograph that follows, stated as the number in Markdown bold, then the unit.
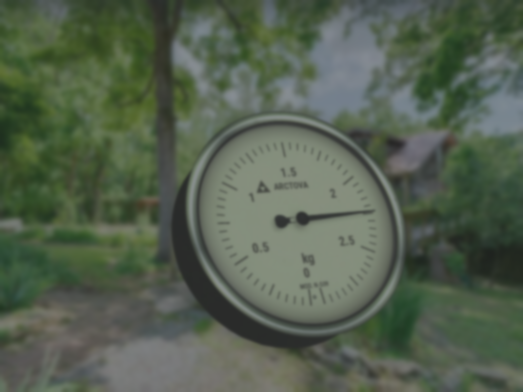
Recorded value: **2.25** kg
